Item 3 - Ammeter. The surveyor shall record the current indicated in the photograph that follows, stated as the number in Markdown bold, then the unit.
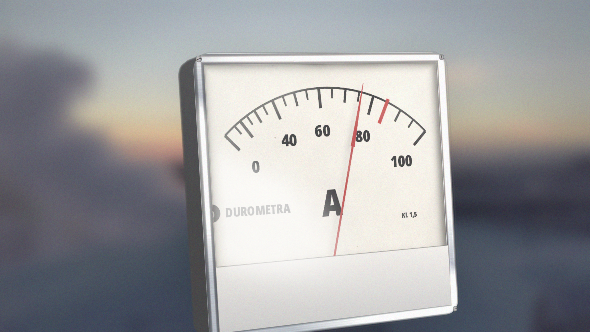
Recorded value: **75** A
